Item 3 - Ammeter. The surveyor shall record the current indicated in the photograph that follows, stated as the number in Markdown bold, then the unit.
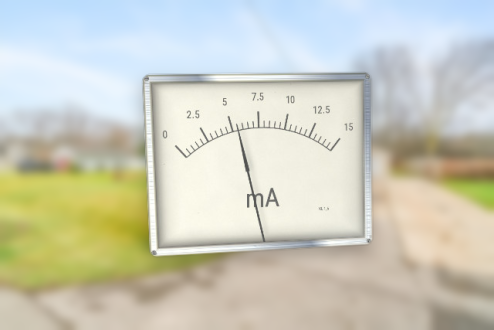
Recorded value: **5.5** mA
